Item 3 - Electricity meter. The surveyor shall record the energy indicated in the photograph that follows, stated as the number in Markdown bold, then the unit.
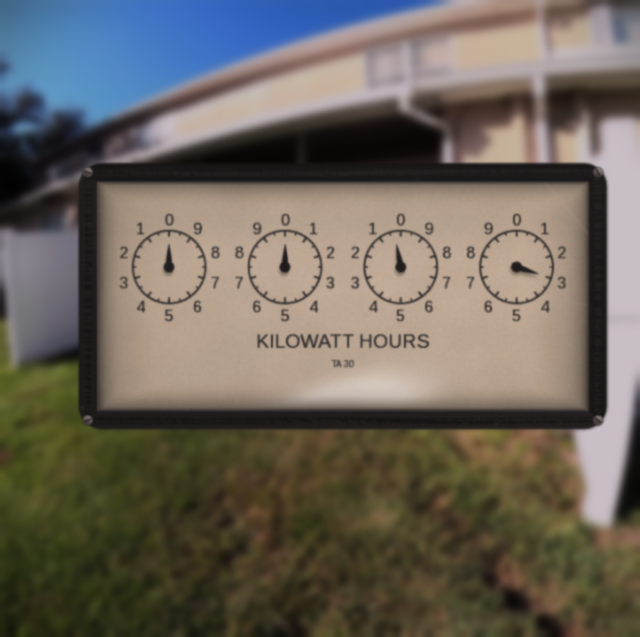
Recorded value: **3** kWh
